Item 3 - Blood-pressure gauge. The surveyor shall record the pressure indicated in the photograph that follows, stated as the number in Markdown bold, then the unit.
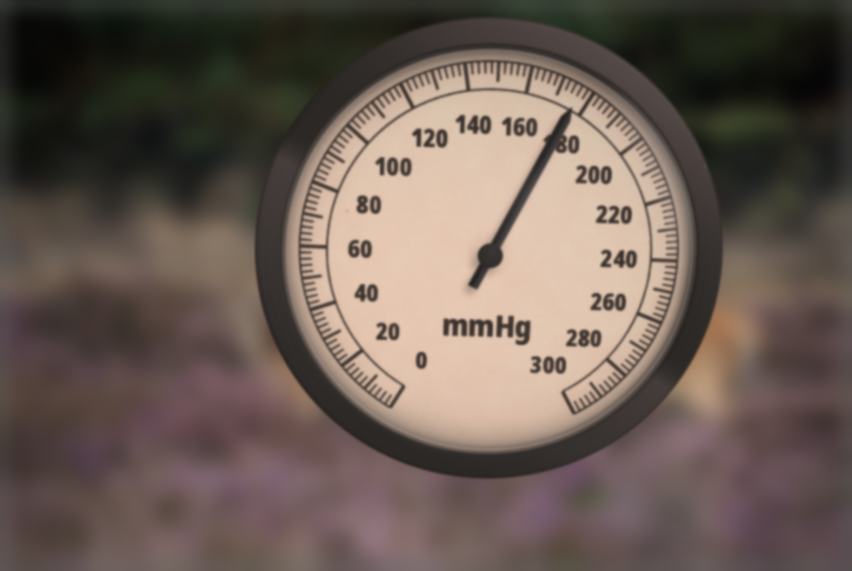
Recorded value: **176** mmHg
